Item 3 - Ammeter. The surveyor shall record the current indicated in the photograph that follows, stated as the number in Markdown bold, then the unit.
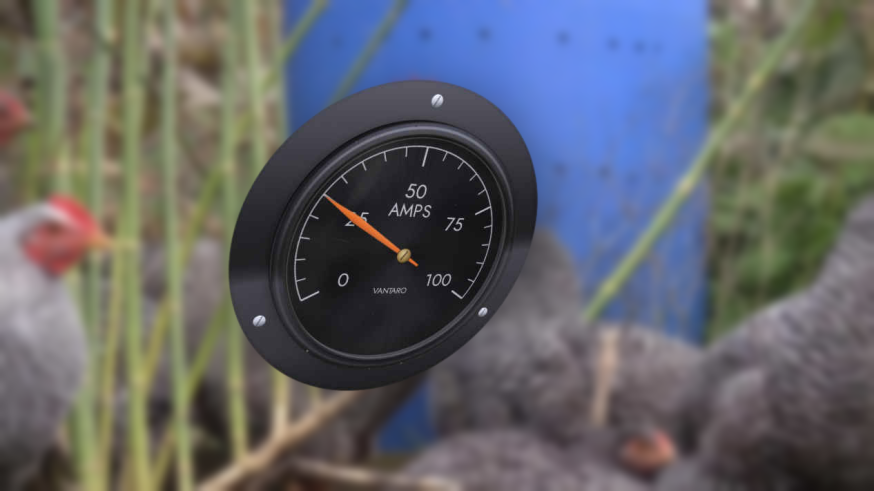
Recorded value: **25** A
